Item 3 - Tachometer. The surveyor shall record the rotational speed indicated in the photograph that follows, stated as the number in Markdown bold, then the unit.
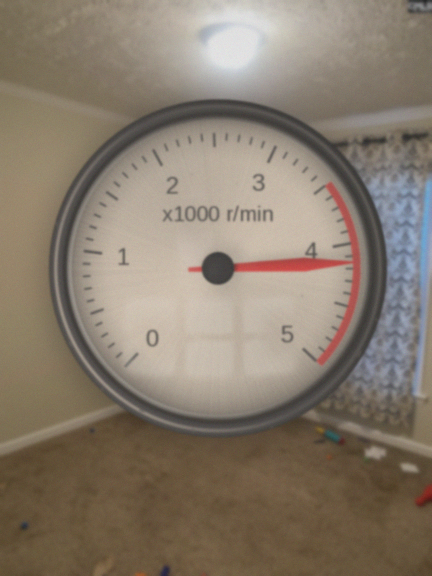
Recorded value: **4150** rpm
